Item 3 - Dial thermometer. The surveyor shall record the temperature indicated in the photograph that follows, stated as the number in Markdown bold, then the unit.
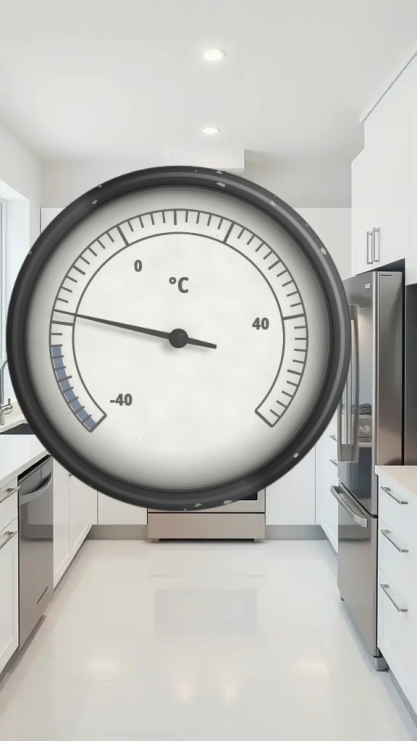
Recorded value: **-18** °C
